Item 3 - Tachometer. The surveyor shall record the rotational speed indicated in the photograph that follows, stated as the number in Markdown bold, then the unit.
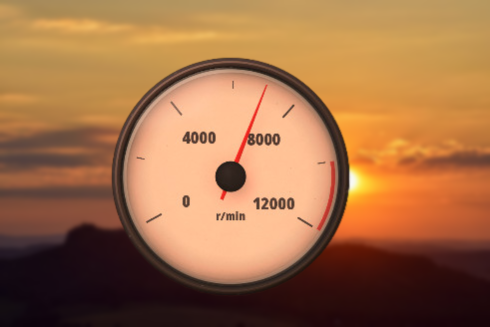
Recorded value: **7000** rpm
